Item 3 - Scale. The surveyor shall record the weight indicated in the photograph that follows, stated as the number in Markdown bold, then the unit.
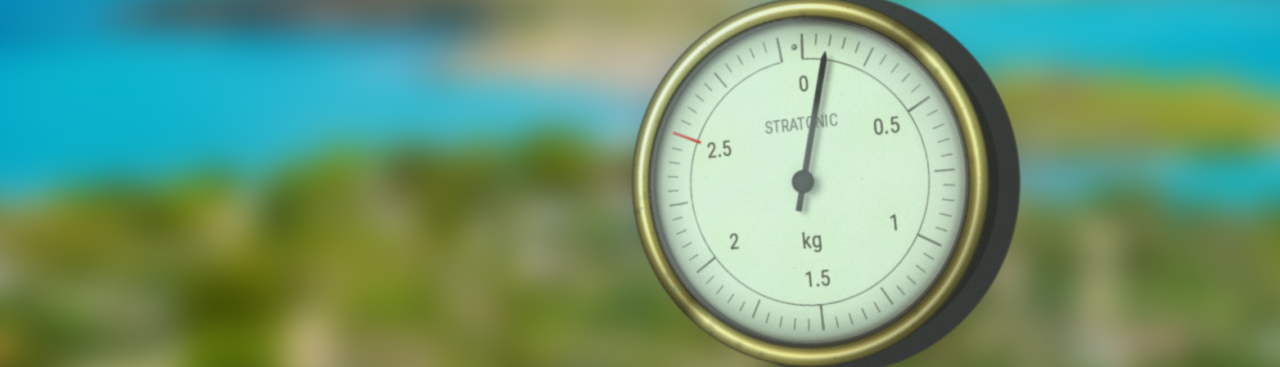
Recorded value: **0.1** kg
